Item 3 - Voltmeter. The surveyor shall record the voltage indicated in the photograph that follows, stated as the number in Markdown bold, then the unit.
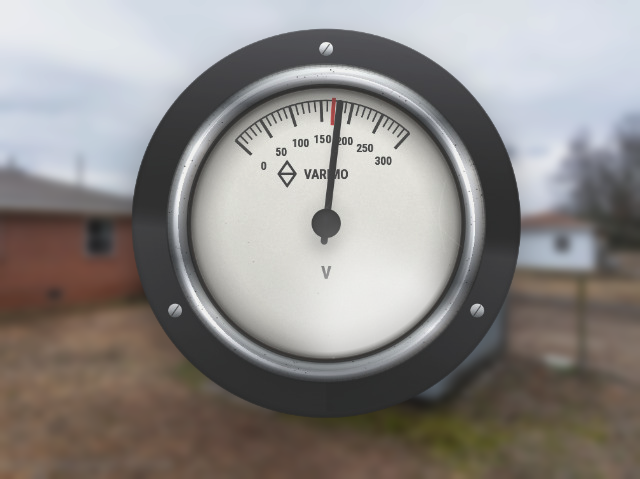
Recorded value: **180** V
